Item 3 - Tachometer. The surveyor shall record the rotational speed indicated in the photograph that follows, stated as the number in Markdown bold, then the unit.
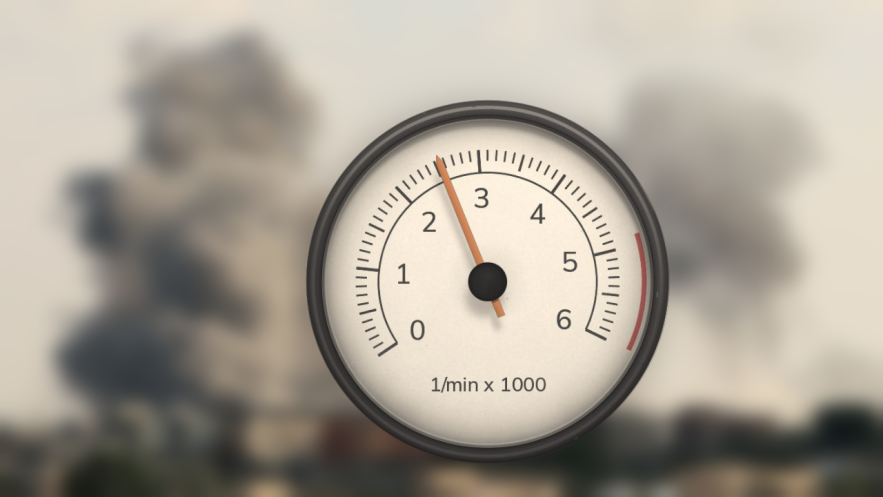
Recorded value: **2550** rpm
